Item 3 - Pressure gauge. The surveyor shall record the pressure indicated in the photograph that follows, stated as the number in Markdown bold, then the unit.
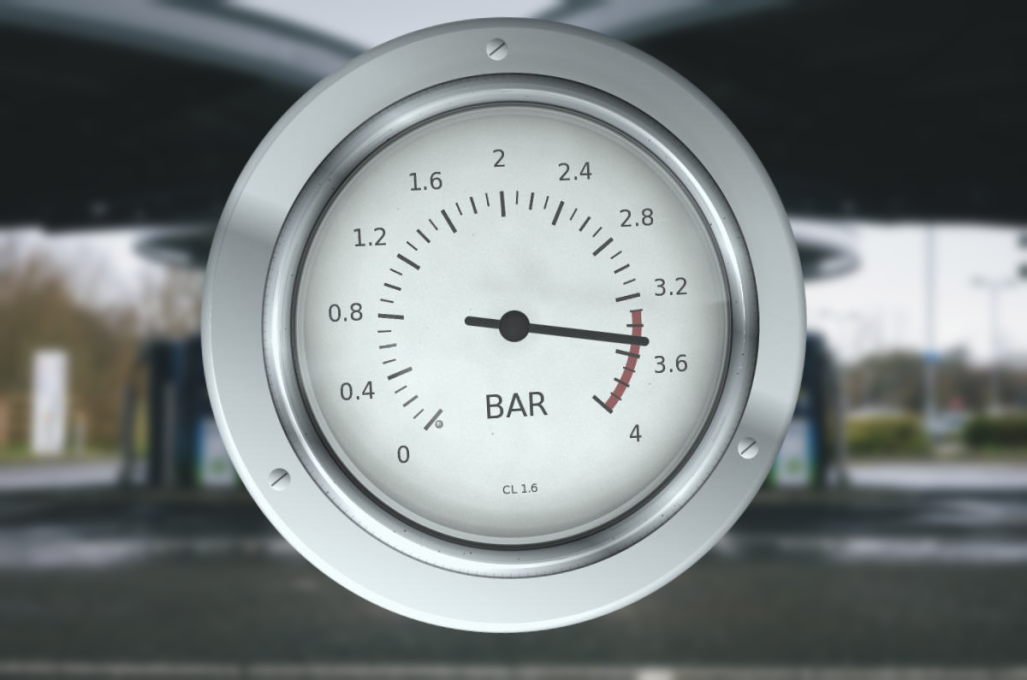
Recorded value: **3.5** bar
